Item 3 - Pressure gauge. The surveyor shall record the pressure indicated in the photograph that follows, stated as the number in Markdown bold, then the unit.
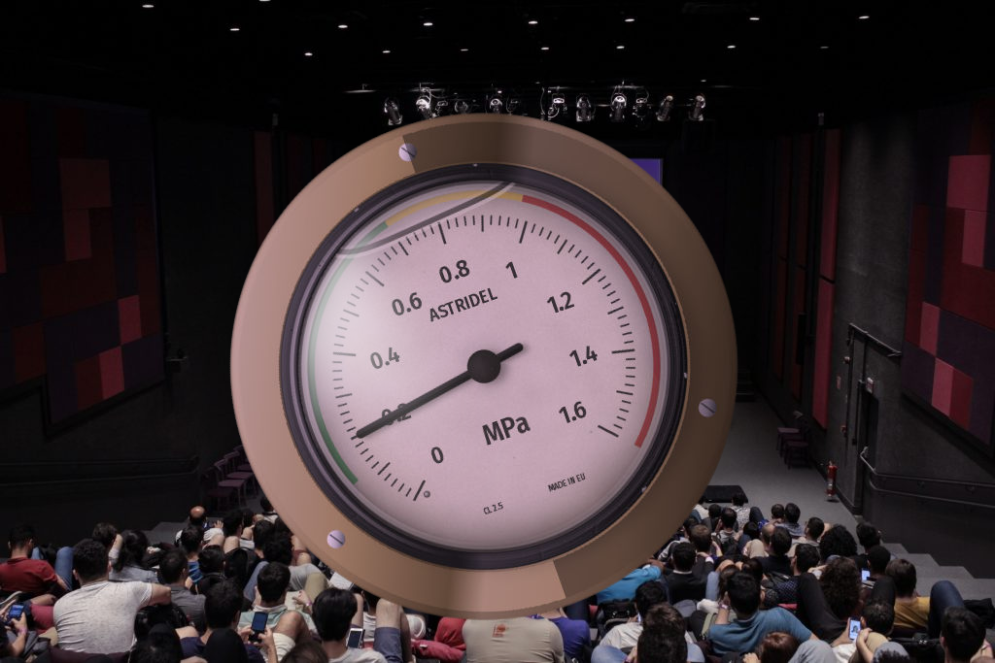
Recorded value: **0.2** MPa
